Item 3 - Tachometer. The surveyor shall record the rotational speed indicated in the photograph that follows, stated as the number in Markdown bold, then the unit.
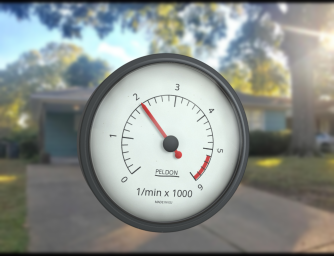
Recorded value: **2000** rpm
